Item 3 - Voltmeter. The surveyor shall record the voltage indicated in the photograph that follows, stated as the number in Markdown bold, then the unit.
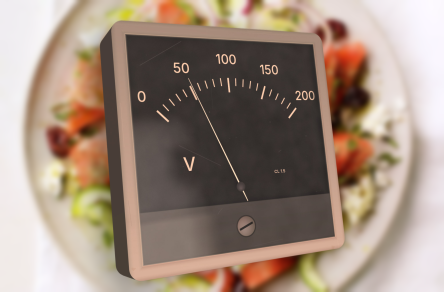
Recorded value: **50** V
